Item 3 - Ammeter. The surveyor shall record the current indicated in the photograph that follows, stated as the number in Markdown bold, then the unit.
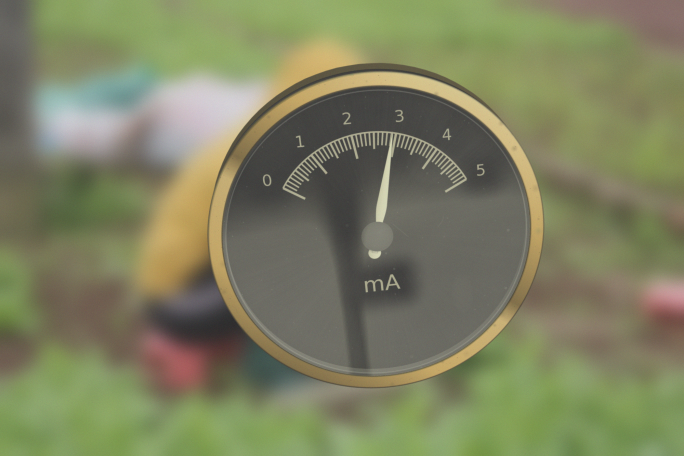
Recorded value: **2.9** mA
